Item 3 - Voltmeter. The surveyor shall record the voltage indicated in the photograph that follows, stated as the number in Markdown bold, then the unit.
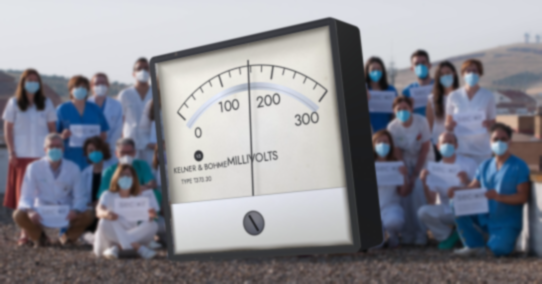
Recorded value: **160** mV
